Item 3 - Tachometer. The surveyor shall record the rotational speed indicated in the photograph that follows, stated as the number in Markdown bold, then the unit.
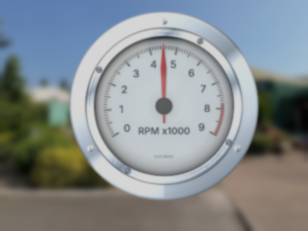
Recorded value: **4500** rpm
